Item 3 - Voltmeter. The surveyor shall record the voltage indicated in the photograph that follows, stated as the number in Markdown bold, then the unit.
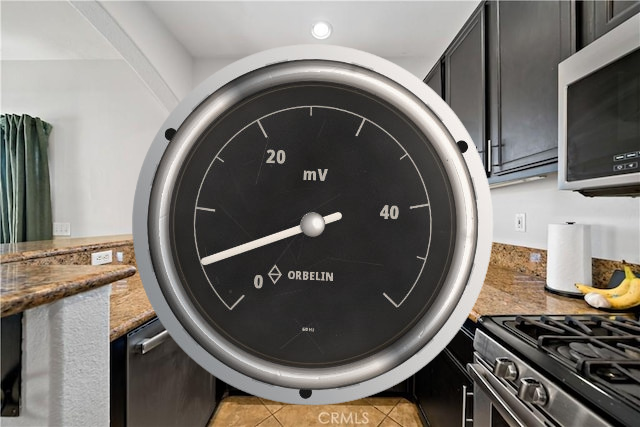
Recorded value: **5** mV
